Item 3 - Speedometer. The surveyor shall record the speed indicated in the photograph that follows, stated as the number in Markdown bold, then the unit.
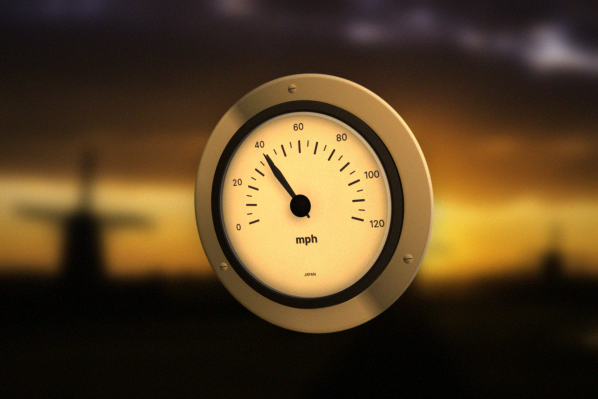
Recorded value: **40** mph
